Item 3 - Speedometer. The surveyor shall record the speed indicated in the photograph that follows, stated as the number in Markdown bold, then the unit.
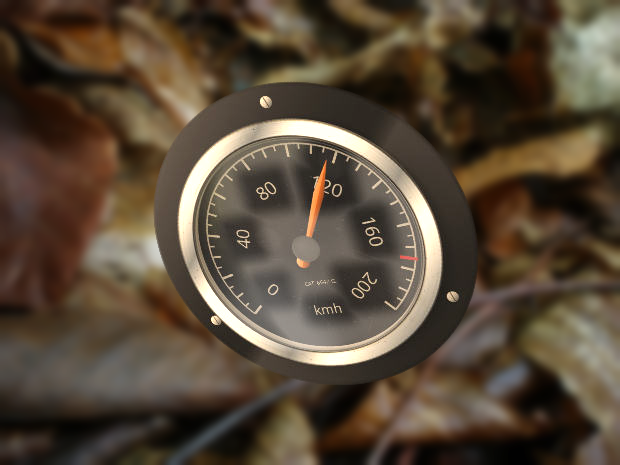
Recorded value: **117.5** km/h
